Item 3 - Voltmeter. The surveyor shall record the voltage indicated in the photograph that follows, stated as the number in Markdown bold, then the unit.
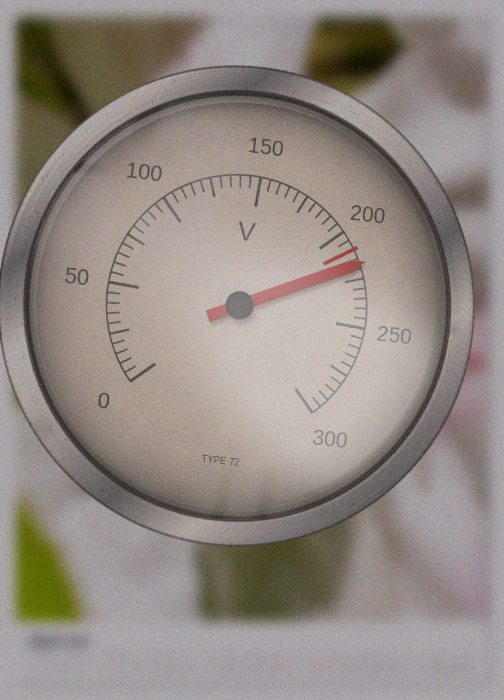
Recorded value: **217.5** V
